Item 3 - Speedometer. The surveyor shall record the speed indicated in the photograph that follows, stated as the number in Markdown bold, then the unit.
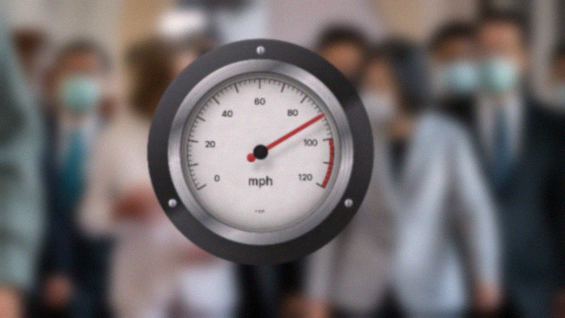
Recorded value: **90** mph
